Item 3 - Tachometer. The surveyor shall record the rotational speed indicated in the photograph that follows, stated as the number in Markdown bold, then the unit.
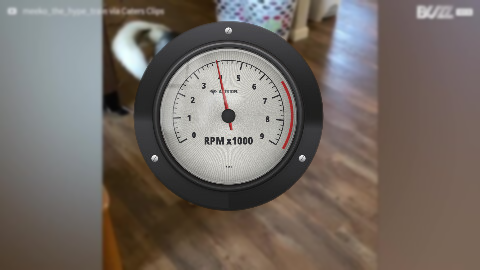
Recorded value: **4000** rpm
